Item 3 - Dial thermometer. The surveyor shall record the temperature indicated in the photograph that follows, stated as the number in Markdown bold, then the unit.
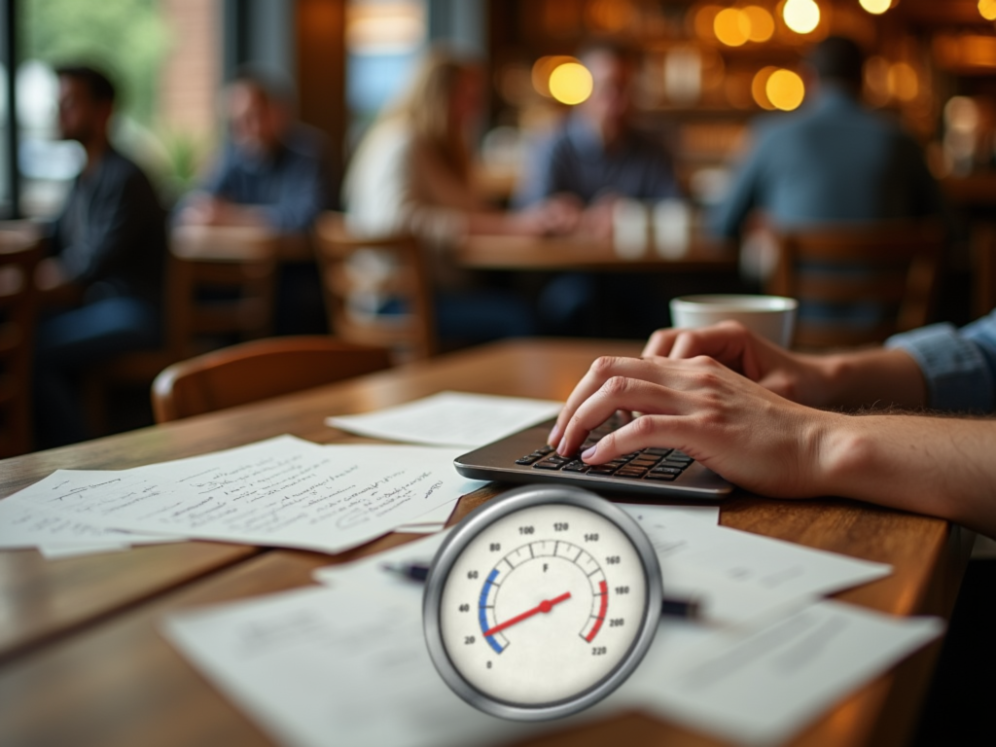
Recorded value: **20** °F
